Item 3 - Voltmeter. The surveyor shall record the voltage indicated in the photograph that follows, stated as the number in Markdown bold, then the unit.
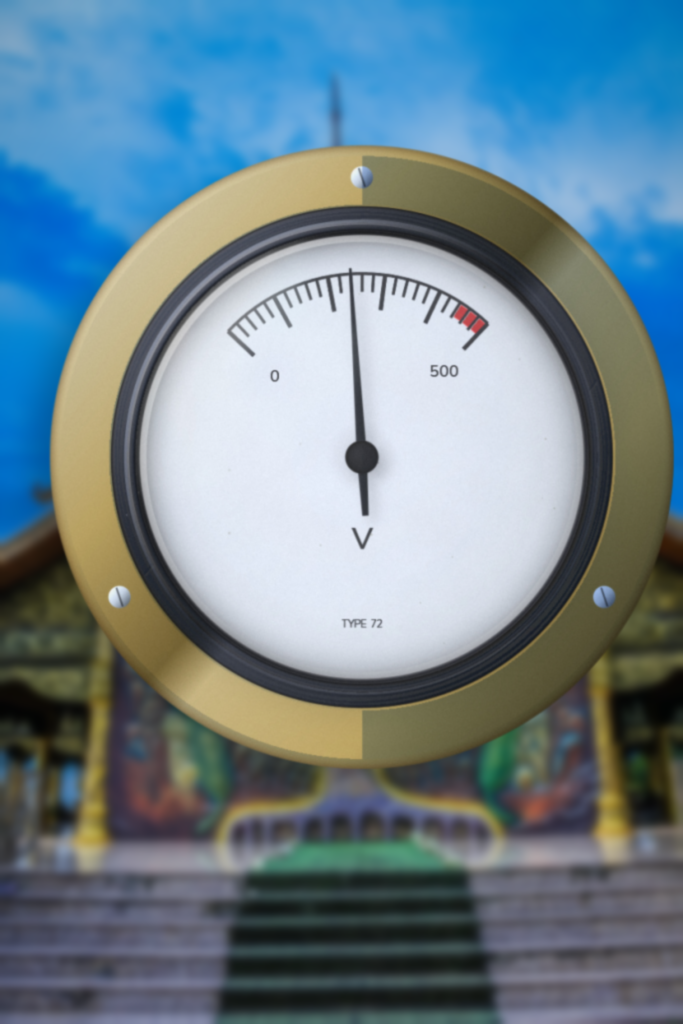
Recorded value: **240** V
